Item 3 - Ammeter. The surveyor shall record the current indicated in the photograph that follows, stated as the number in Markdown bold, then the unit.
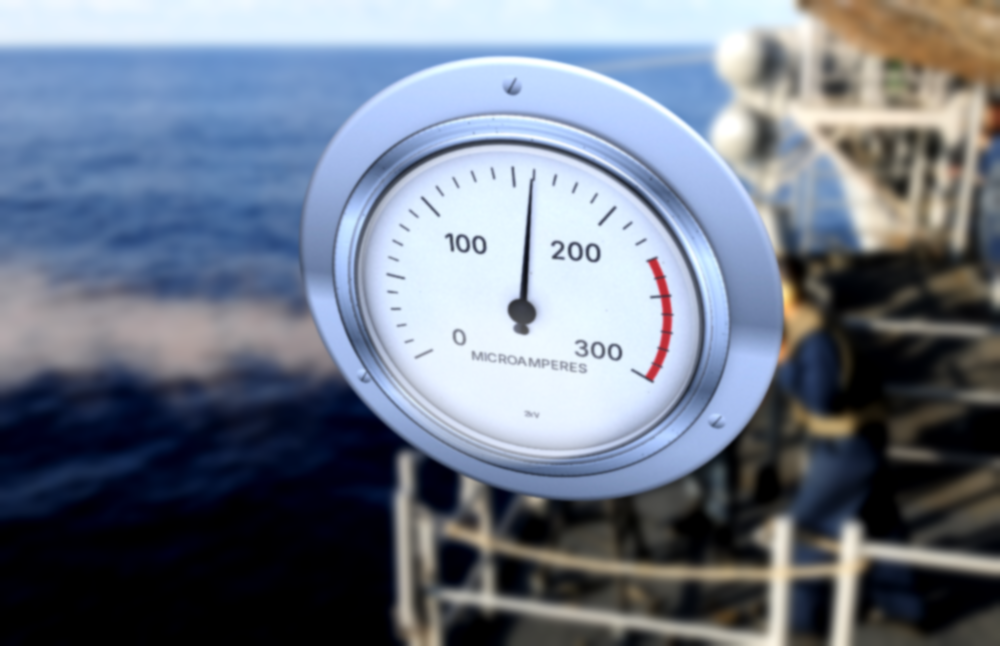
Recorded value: **160** µA
